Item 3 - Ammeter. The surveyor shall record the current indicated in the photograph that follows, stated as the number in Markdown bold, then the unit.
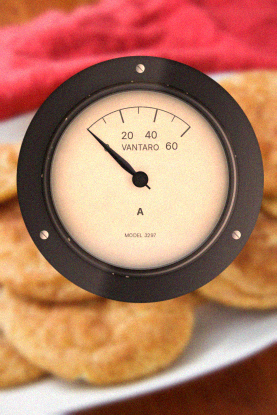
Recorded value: **0** A
